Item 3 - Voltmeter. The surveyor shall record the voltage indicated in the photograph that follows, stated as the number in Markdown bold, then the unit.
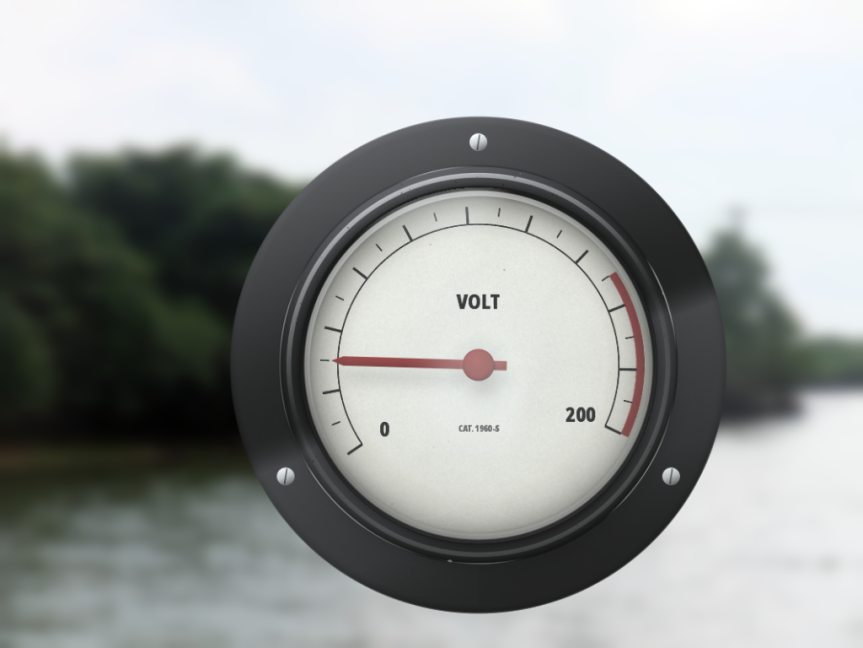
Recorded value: **30** V
